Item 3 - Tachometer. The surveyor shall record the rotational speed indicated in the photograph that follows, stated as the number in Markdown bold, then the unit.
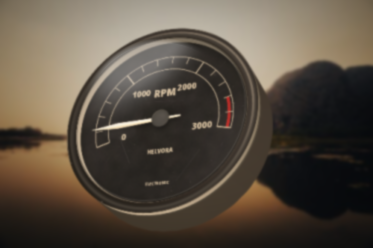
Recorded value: **200** rpm
